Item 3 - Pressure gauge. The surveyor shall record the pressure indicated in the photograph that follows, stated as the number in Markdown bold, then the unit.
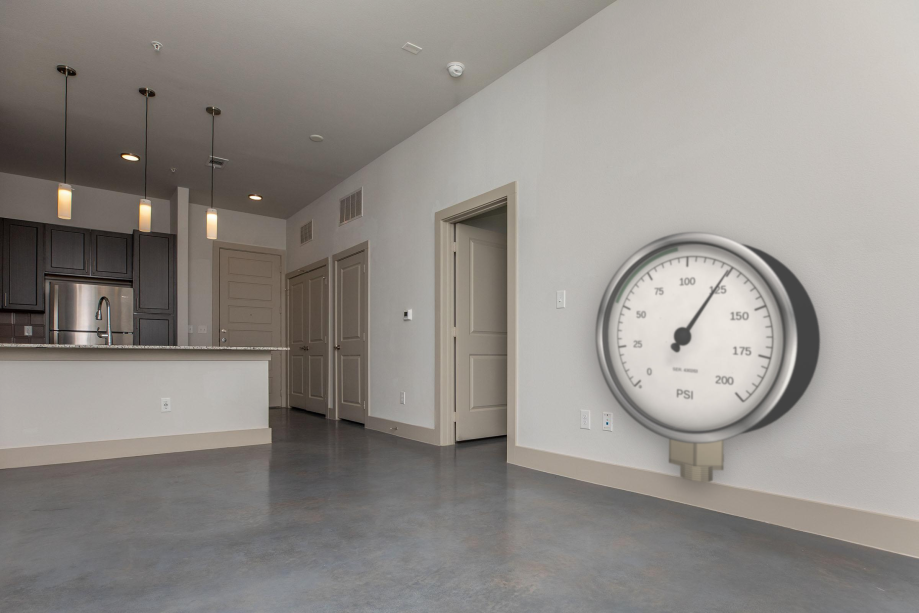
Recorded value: **125** psi
